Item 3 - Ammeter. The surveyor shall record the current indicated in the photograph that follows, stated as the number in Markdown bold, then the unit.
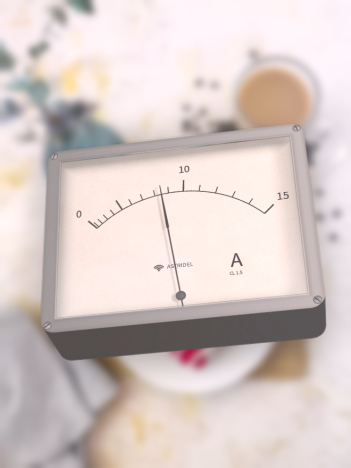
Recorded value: **8.5** A
